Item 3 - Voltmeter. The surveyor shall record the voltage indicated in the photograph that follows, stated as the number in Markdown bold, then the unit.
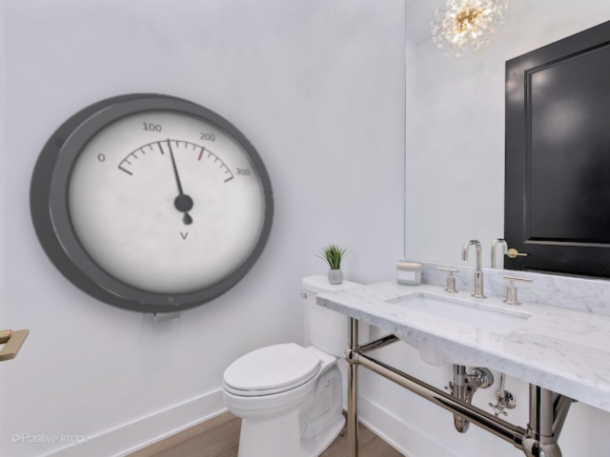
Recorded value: **120** V
